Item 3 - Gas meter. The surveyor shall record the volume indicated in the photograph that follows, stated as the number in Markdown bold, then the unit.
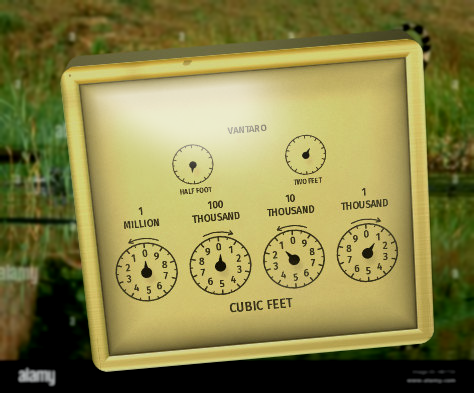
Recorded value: **1100** ft³
